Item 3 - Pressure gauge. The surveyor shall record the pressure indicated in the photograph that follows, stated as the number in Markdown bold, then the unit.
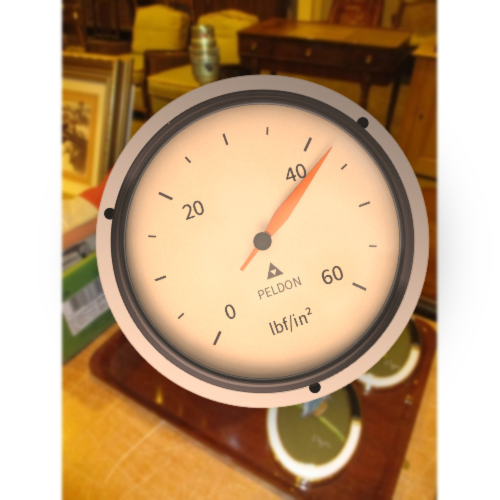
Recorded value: **42.5** psi
